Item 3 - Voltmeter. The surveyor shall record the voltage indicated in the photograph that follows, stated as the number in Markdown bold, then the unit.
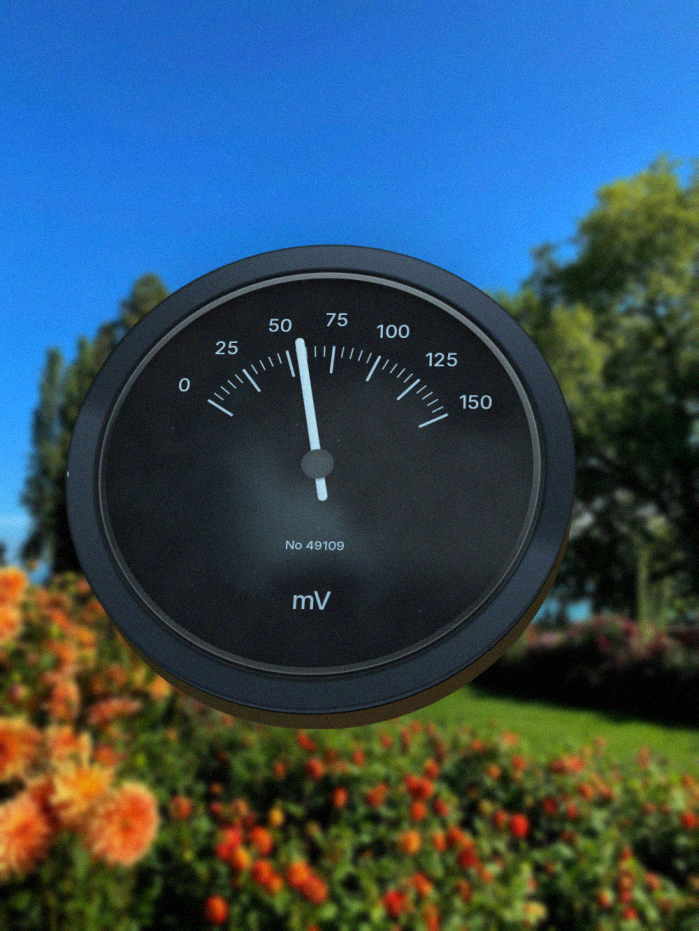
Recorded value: **57.5** mV
